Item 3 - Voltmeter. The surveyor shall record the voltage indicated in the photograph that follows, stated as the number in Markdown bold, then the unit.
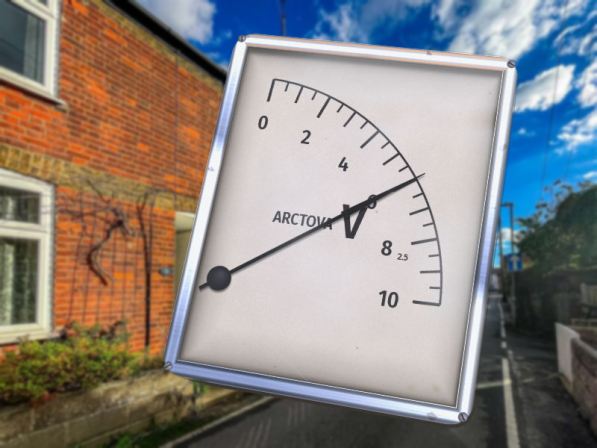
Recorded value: **6** V
